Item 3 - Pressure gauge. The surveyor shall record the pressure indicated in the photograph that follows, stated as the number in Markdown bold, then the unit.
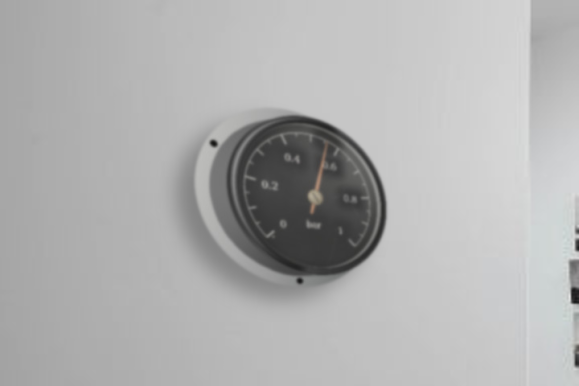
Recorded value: **0.55** bar
